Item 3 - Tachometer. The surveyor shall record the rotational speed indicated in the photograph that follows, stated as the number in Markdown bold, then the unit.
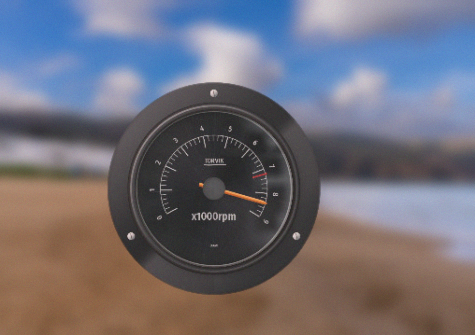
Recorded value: **8400** rpm
